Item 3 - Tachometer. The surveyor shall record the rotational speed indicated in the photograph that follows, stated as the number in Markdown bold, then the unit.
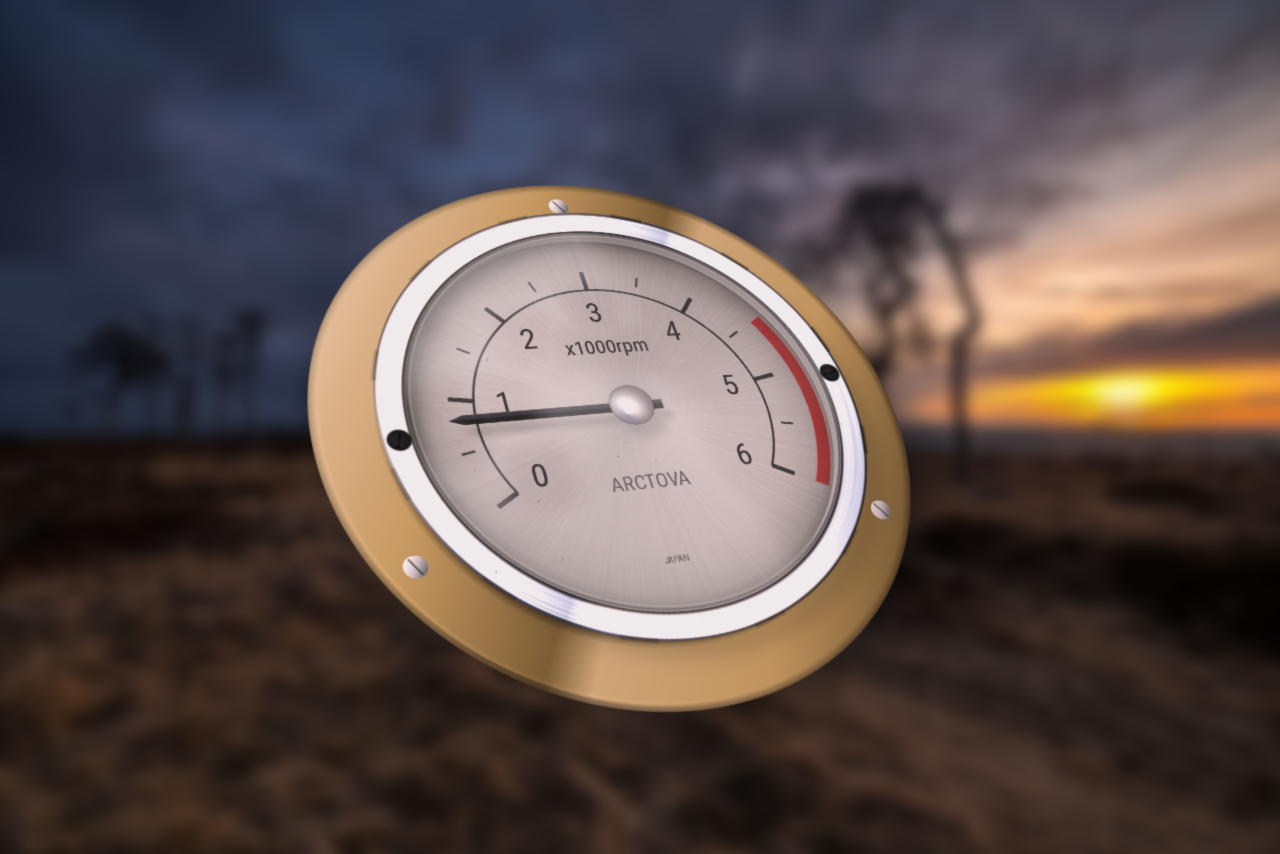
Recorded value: **750** rpm
